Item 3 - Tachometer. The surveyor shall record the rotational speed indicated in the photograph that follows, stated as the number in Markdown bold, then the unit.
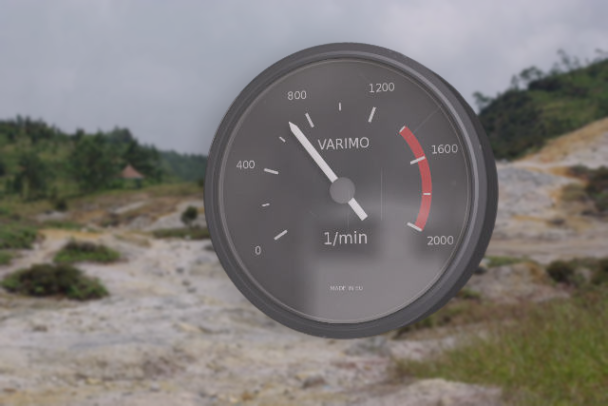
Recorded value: **700** rpm
